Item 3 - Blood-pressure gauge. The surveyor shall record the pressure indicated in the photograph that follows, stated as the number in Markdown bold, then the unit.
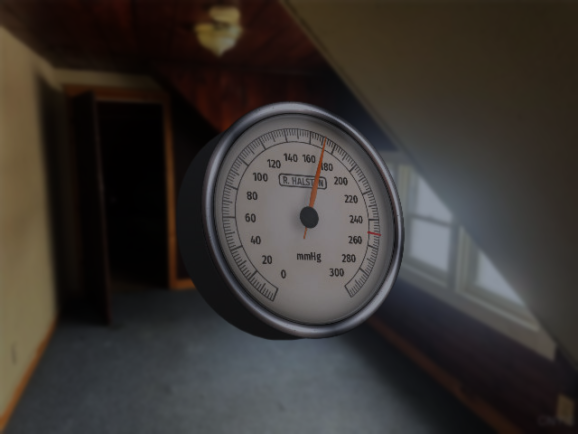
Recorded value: **170** mmHg
